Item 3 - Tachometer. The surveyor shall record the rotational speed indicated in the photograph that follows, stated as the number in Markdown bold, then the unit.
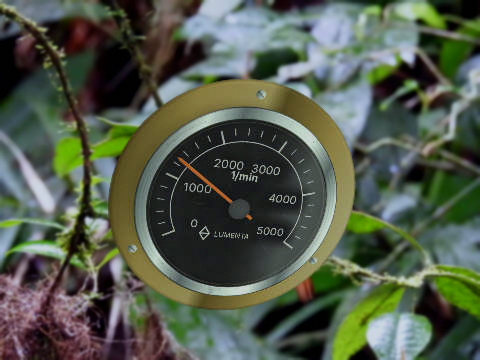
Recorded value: **1300** rpm
